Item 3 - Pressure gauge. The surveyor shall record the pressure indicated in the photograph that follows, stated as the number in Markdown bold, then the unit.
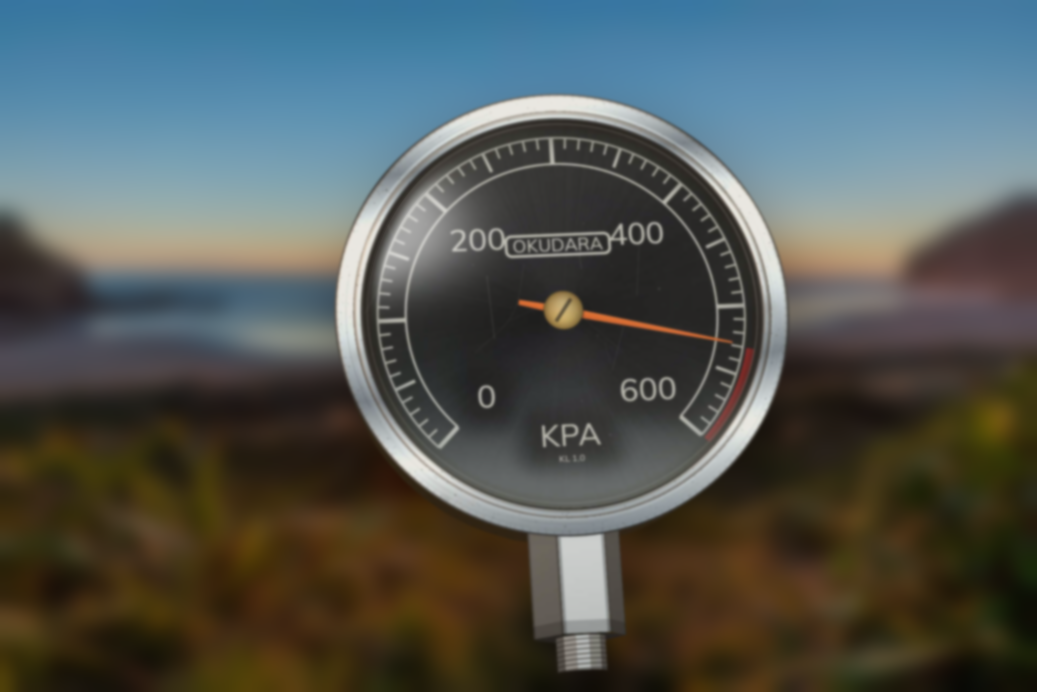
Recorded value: **530** kPa
